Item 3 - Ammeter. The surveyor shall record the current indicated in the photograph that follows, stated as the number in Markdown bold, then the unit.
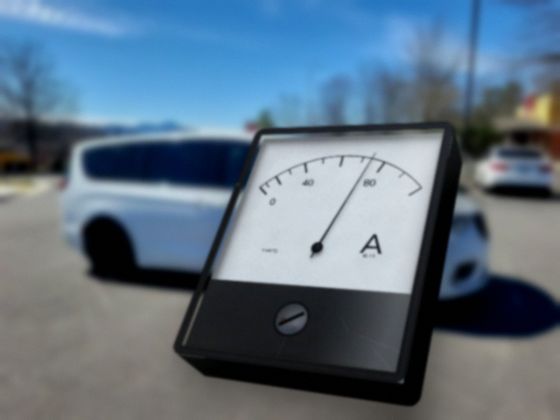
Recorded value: **75** A
